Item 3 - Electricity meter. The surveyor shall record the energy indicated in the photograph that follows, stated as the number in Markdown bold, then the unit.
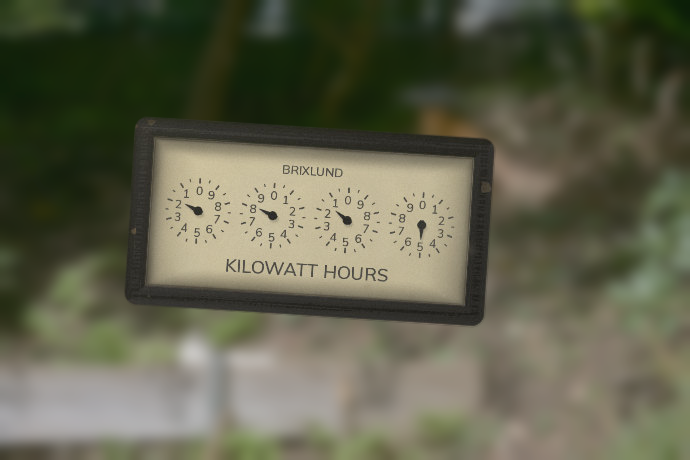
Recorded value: **1815** kWh
